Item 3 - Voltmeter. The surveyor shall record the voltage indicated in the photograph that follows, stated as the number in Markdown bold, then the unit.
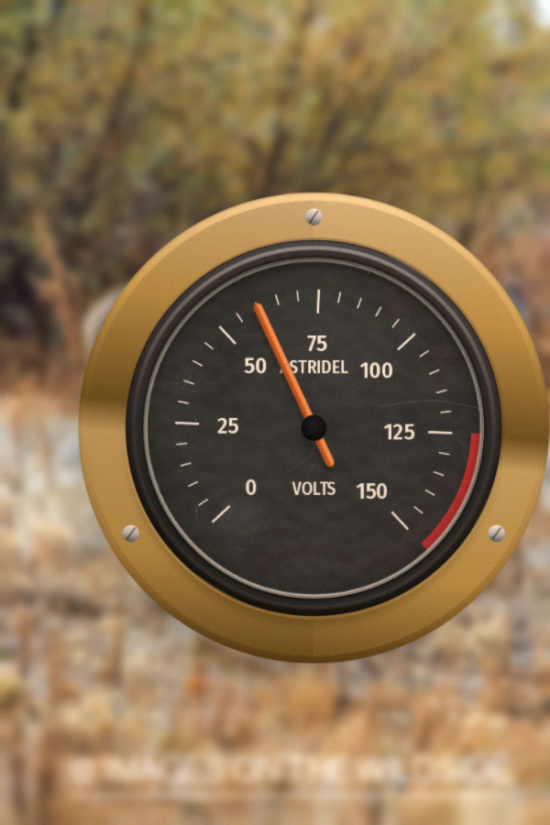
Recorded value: **60** V
